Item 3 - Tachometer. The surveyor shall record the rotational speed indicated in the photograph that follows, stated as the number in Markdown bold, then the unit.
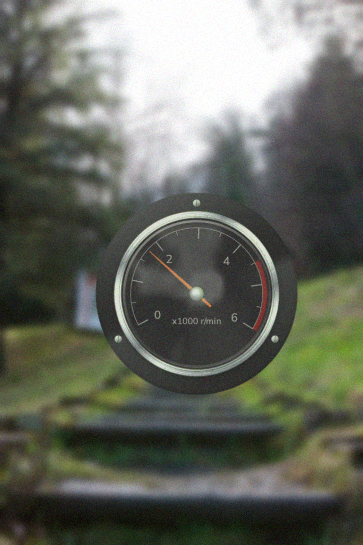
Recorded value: **1750** rpm
